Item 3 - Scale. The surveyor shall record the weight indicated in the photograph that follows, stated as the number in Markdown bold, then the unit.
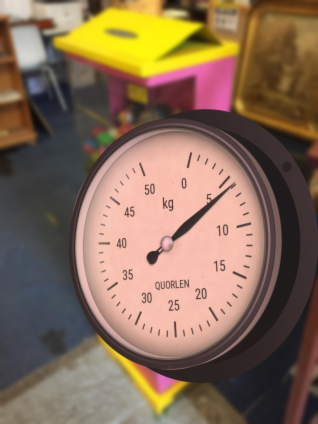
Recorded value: **6** kg
